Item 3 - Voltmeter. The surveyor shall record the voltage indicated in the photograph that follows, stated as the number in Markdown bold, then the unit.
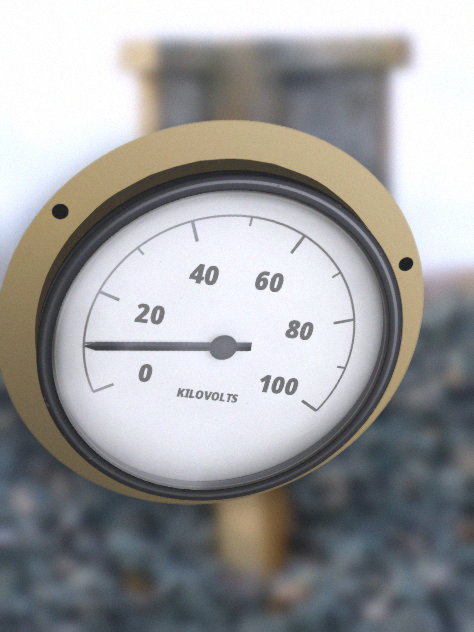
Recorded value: **10** kV
